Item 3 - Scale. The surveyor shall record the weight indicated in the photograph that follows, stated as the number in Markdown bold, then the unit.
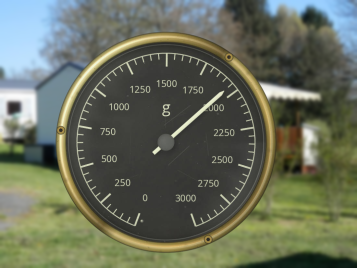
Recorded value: **1950** g
